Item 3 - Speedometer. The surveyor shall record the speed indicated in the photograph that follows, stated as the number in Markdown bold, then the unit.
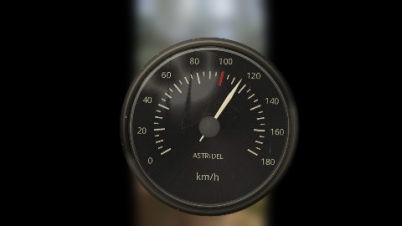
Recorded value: **115** km/h
